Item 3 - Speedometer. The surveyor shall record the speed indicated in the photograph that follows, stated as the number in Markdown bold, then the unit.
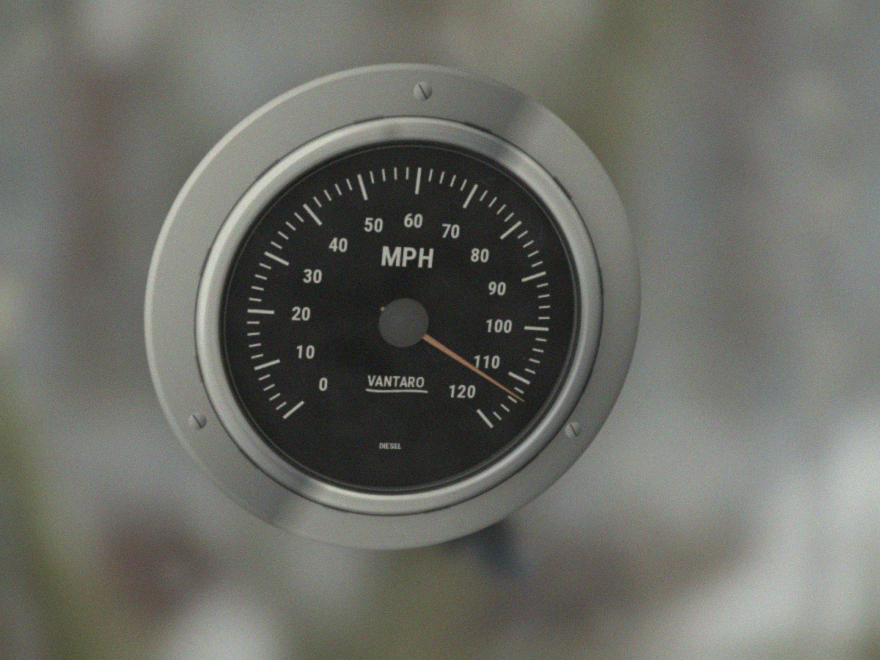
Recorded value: **113** mph
